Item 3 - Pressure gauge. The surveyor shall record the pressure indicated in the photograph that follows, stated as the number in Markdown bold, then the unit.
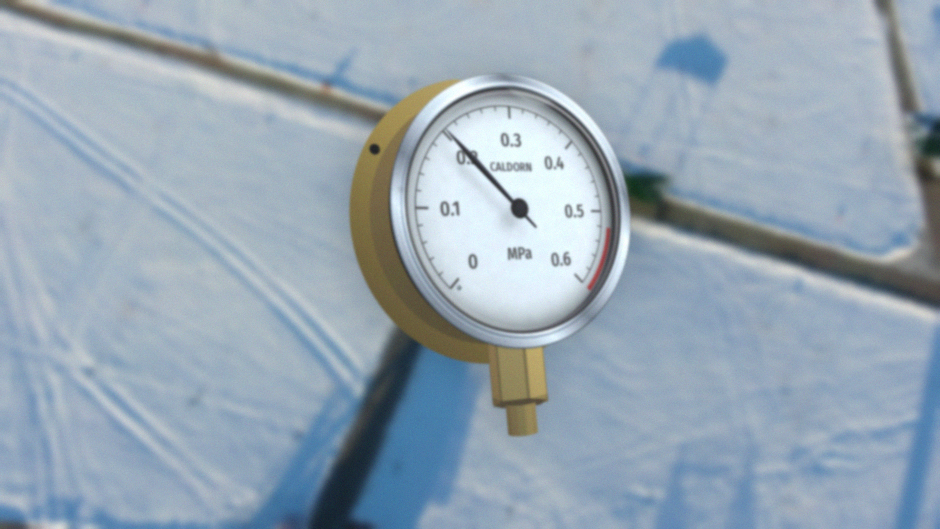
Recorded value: **0.2** MPa
